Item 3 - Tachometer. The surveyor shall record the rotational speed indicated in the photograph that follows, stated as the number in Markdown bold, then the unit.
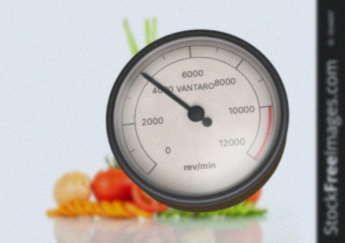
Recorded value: **4000** rpm
